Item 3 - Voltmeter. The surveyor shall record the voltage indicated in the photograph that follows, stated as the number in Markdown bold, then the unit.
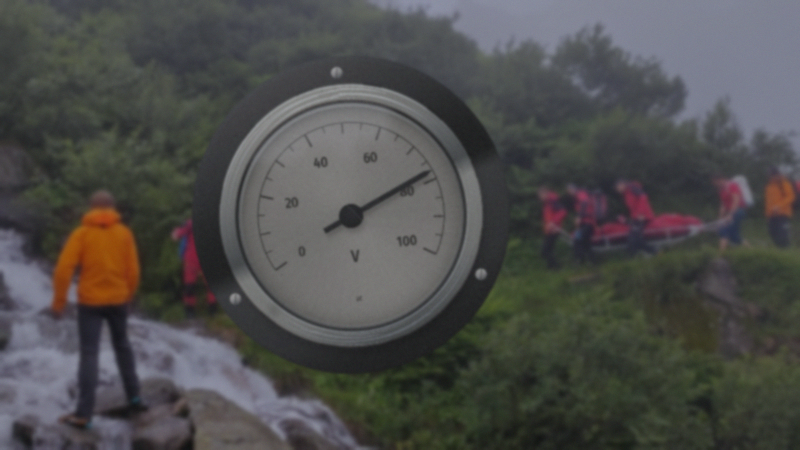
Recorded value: **77.5** V
